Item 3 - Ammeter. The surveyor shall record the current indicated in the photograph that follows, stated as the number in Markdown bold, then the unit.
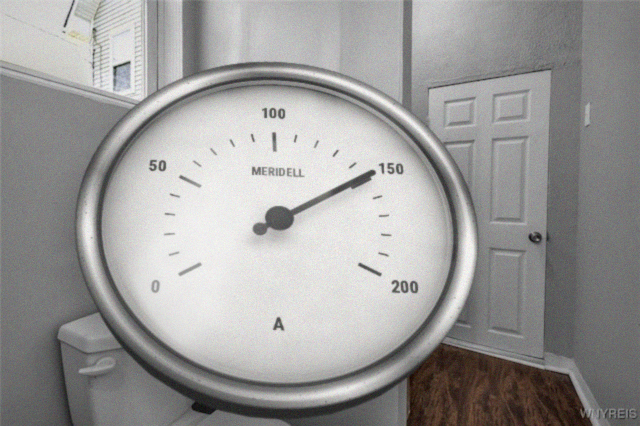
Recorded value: **150** A
